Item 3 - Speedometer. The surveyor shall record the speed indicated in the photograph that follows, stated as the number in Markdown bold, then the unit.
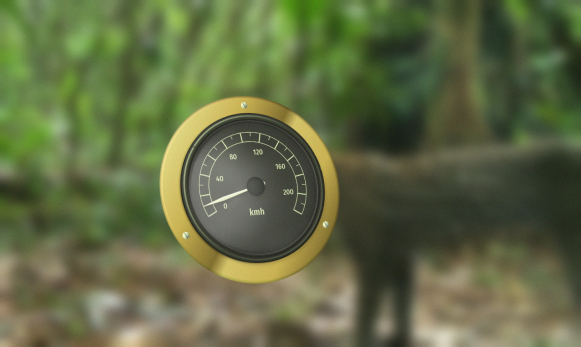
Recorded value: **10** km/h
